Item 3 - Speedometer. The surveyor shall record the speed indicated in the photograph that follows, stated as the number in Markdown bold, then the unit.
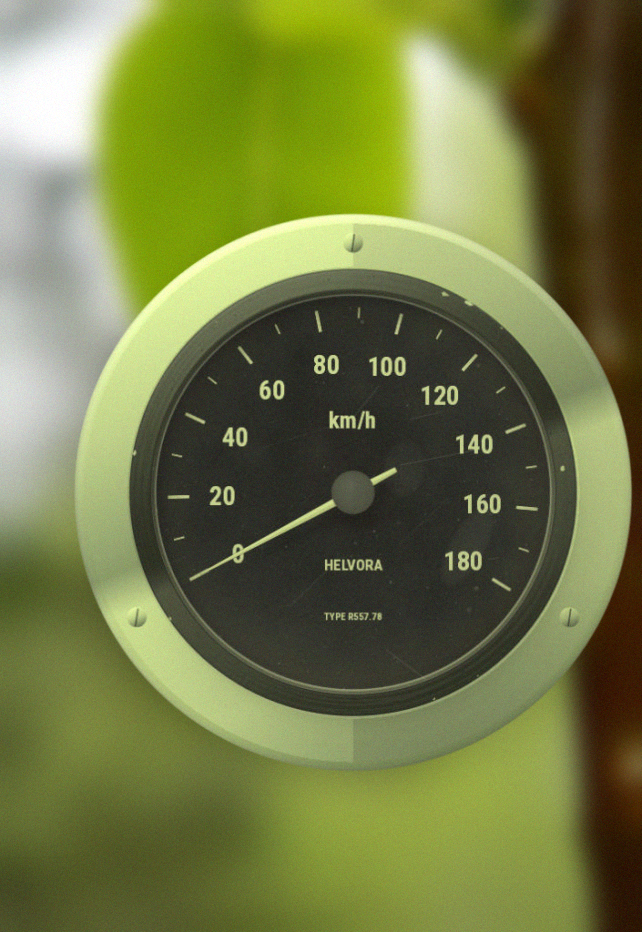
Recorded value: **0** km/h
